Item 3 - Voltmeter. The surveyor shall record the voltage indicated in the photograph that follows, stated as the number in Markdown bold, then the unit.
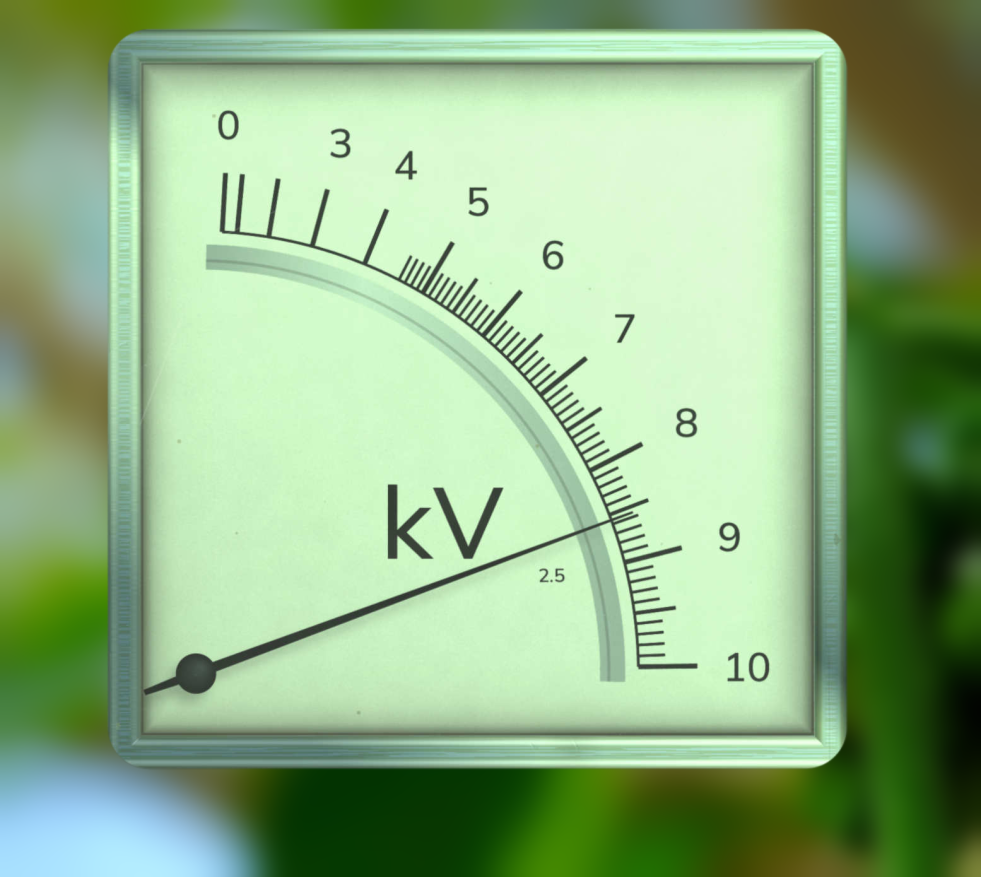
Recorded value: **8.55** kV
